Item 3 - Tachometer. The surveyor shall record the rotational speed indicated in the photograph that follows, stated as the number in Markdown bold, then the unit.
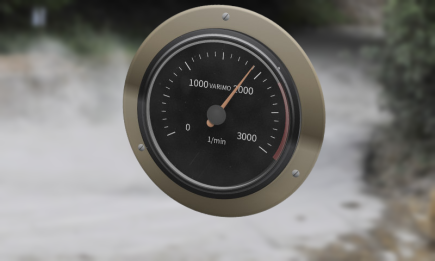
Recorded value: **1900** rpm
